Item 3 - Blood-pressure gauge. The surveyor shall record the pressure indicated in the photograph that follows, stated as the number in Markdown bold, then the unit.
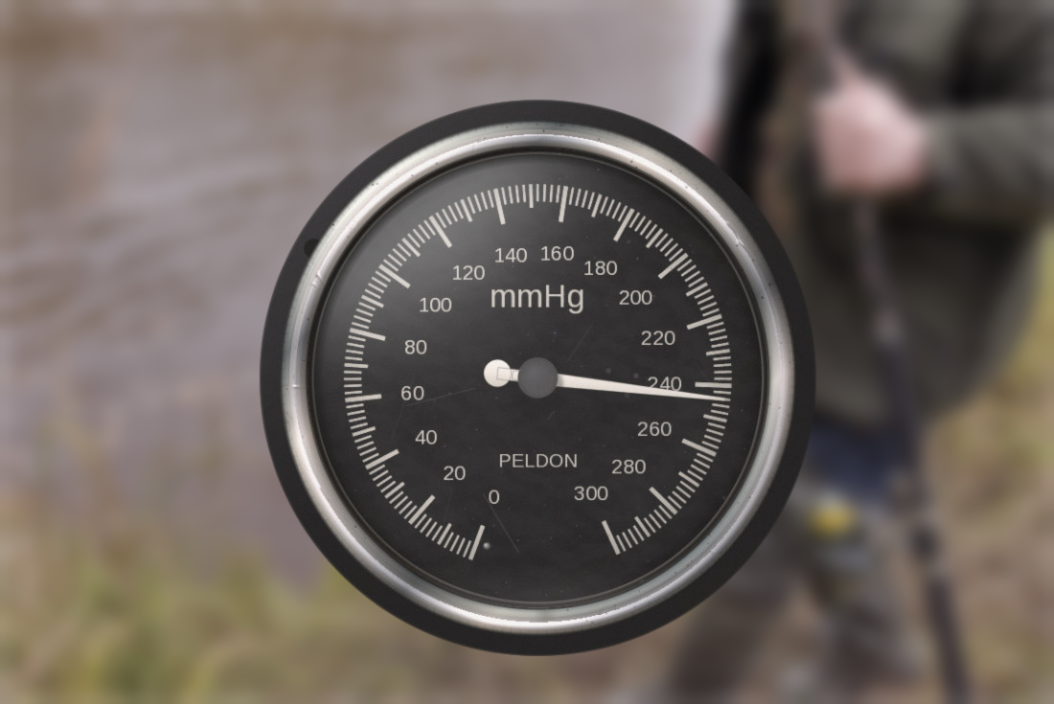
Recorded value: **244** mmHg
